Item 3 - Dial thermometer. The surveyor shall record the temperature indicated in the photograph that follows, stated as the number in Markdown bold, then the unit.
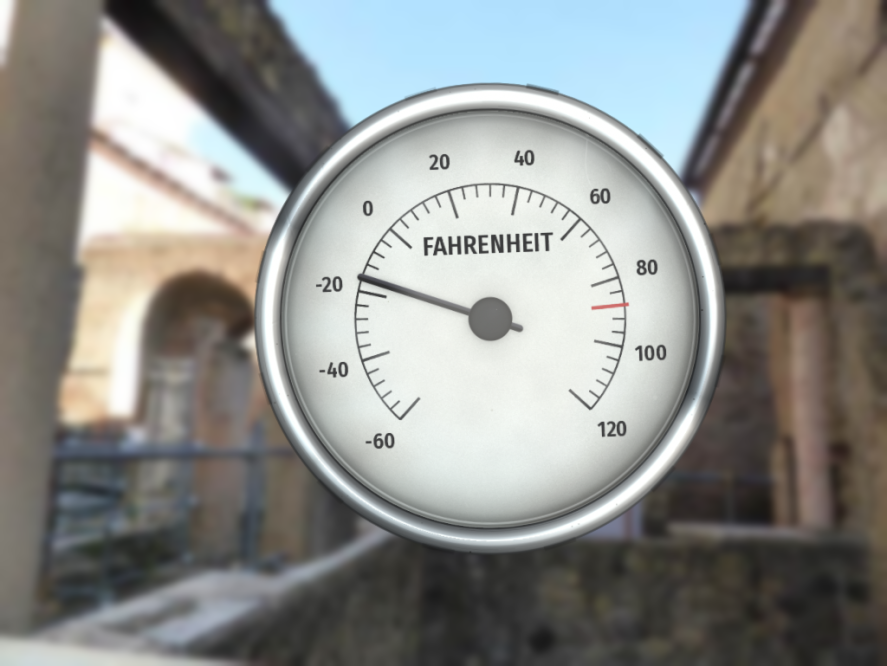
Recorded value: **-16** °F
